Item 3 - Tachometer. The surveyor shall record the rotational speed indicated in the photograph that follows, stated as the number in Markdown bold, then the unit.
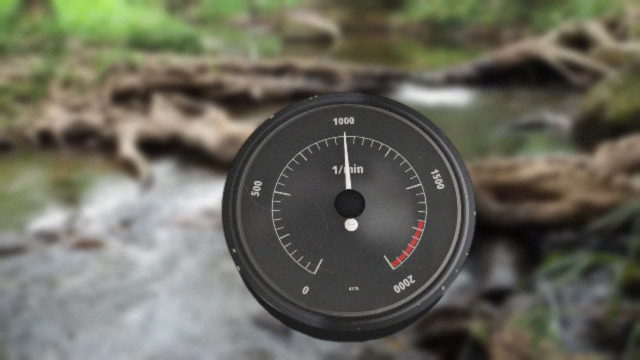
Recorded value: **1000** rpm
